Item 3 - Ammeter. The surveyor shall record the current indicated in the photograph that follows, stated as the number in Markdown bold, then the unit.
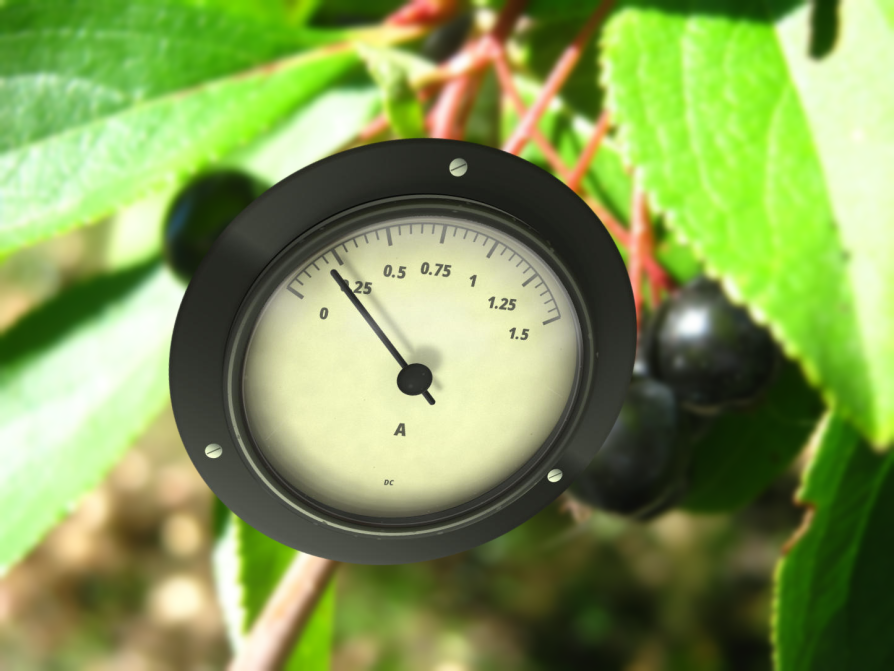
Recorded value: **0.2** A
